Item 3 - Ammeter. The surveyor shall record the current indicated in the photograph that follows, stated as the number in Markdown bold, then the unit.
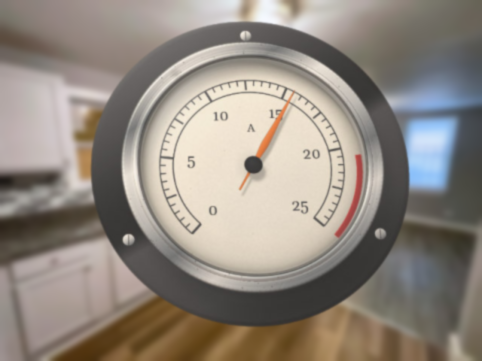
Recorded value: **15.5** A
